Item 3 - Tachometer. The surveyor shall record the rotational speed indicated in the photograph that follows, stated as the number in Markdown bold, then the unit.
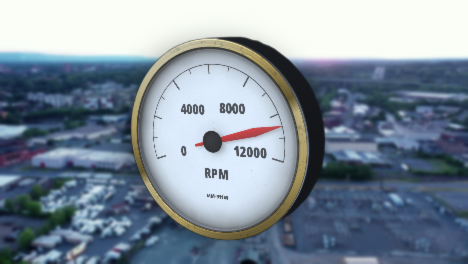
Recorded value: **10500** rpm
